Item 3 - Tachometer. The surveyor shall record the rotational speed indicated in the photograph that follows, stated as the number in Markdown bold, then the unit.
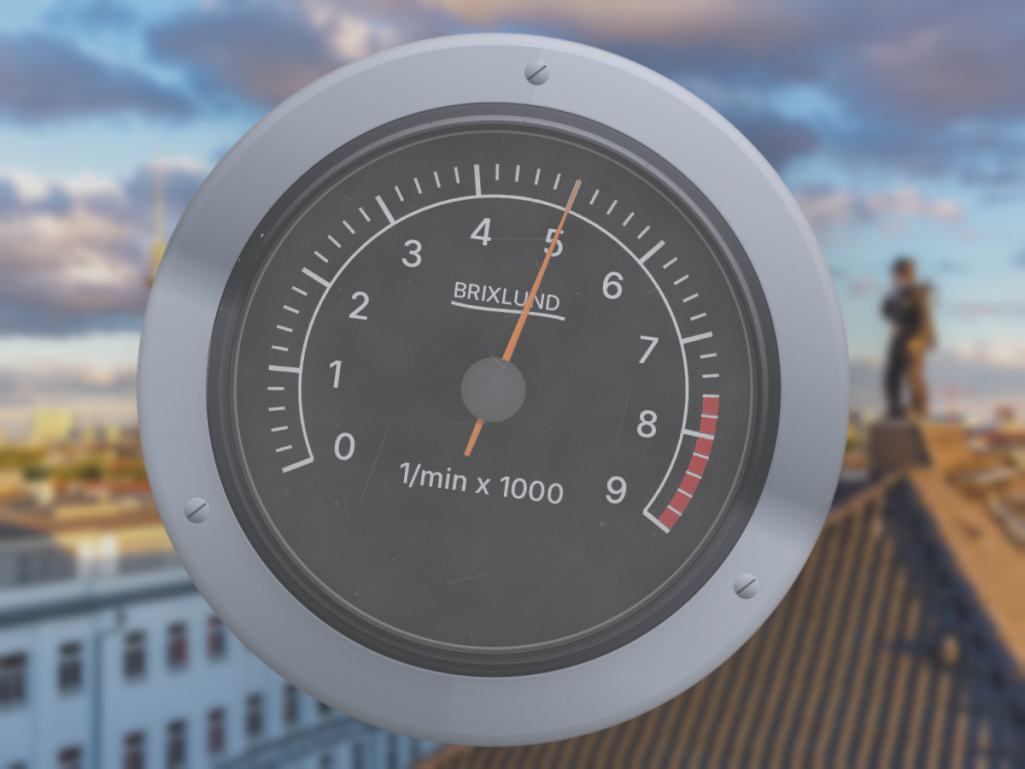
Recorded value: **5000** rpm
